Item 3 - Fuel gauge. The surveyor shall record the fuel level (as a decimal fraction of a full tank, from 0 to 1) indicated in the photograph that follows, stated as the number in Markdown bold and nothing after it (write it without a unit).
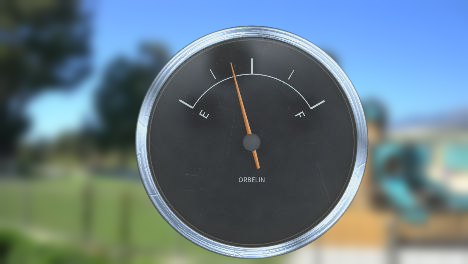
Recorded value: **0.375**
